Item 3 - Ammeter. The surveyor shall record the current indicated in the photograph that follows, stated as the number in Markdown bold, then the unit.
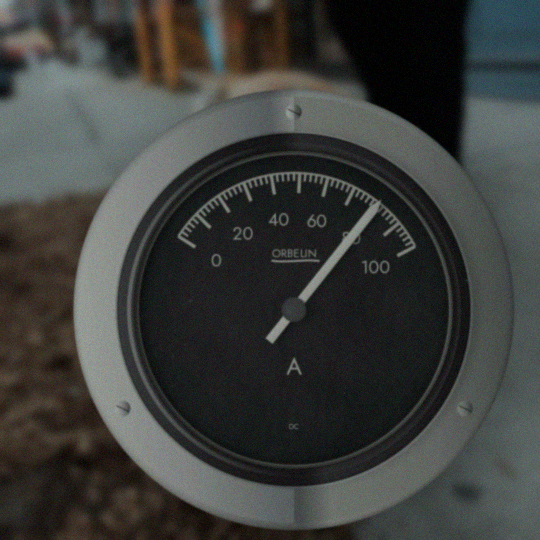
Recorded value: **80** A
